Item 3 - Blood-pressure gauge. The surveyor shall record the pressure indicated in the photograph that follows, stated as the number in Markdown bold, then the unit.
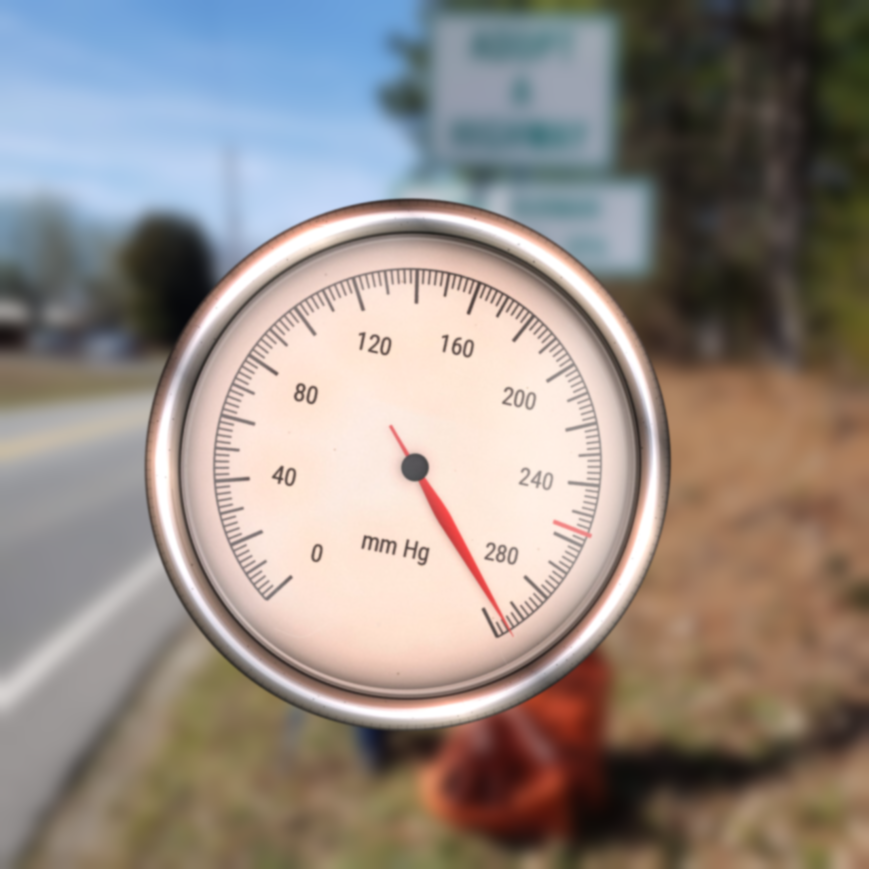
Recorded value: **296** mmHg
